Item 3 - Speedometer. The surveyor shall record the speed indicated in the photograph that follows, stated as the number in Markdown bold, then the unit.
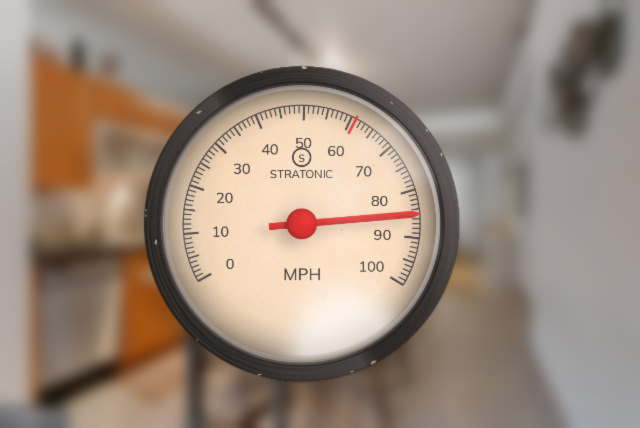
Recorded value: **85** mph
